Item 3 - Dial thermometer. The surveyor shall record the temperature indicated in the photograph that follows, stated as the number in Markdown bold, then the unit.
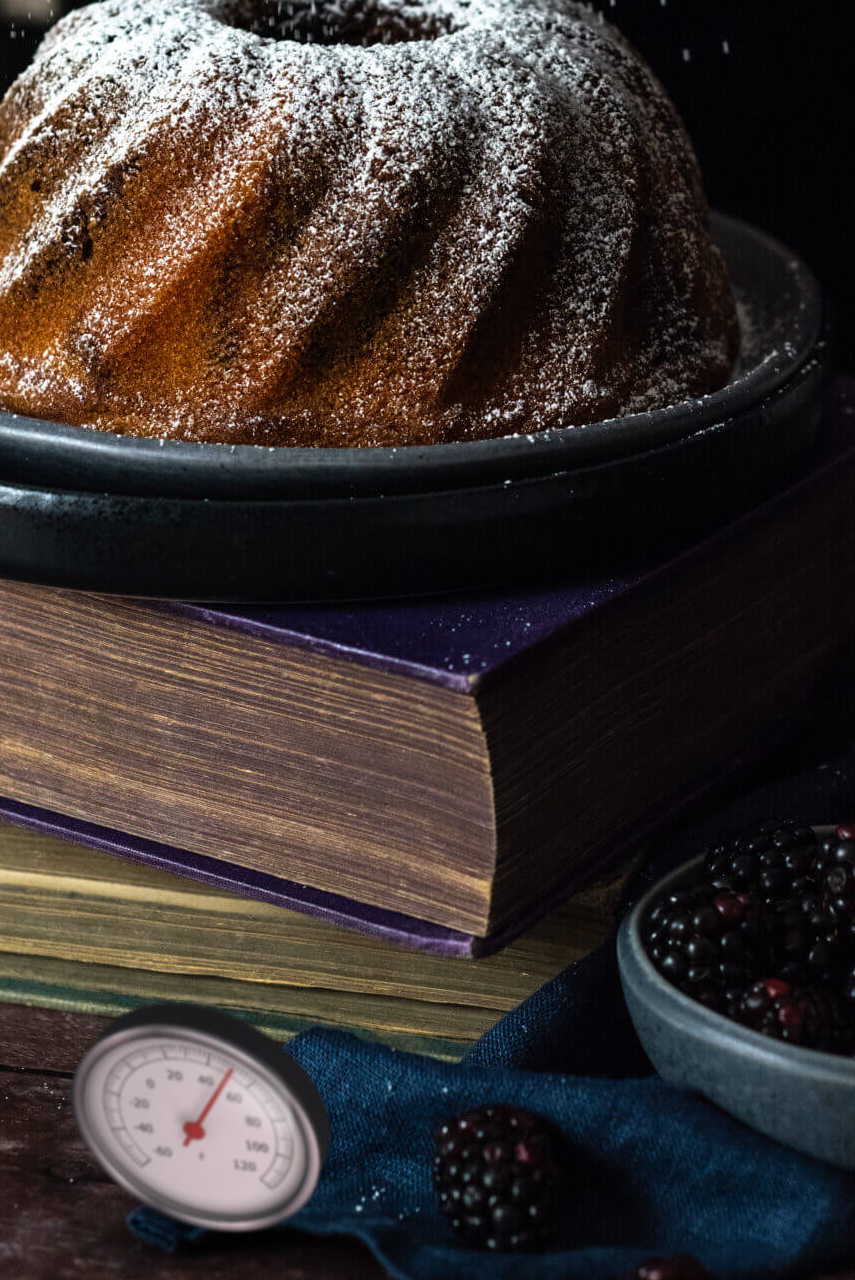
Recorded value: **50** °F
